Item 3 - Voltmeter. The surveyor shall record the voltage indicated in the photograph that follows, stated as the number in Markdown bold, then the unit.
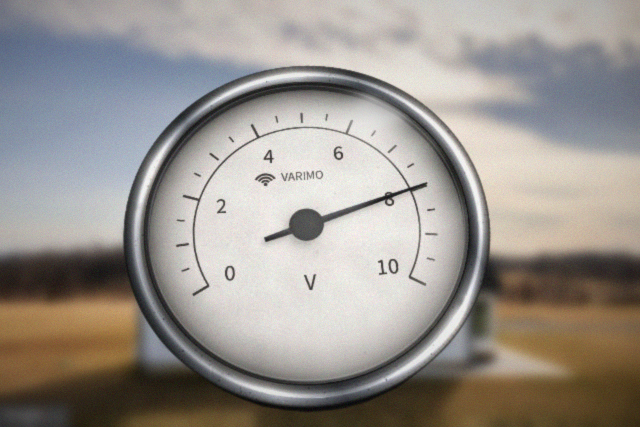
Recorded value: **8** V
